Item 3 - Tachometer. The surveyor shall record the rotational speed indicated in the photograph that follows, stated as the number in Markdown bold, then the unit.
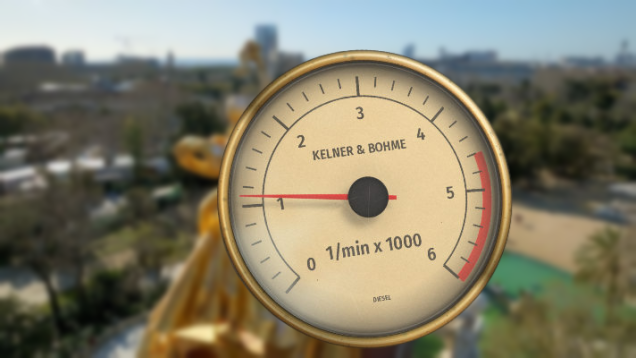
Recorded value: **1100** rpm
